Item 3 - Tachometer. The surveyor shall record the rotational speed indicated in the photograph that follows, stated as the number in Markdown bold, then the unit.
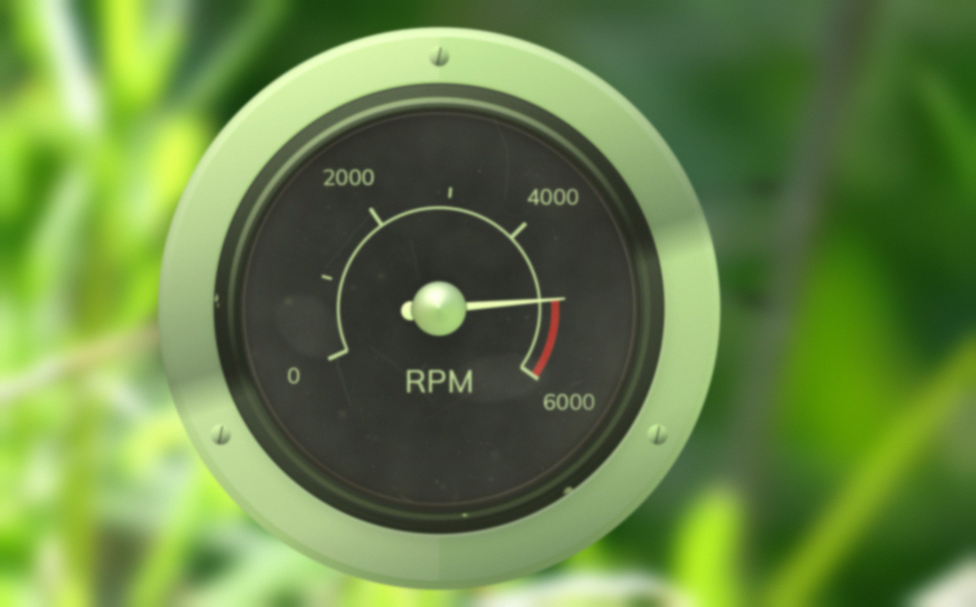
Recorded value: **5000** rpm
